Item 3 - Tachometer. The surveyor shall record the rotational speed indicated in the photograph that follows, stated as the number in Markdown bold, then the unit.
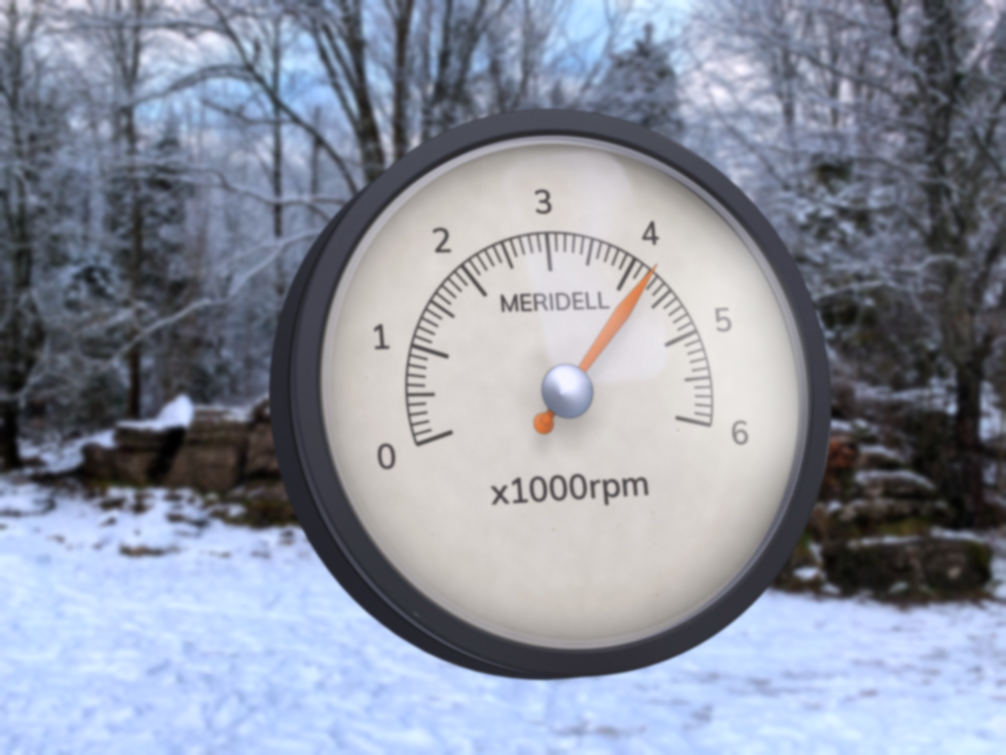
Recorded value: **4200** rpm
